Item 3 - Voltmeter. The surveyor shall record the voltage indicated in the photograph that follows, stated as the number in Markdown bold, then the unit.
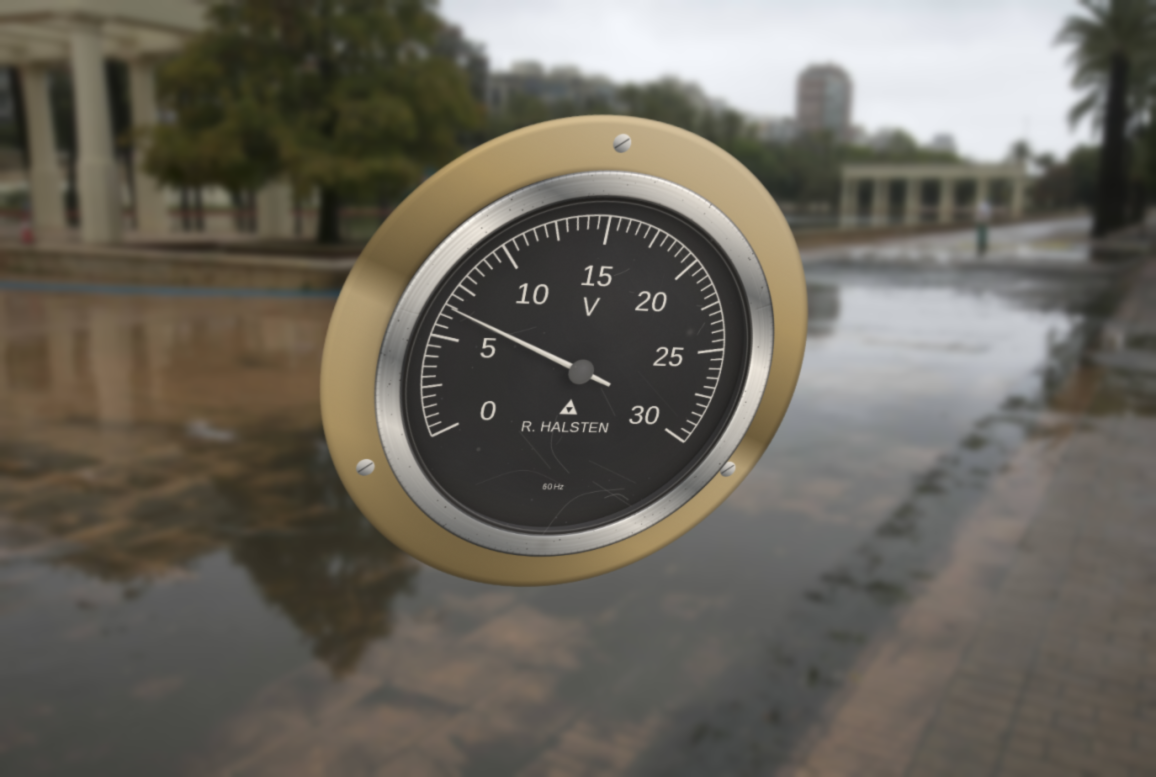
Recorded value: **6.5** V
